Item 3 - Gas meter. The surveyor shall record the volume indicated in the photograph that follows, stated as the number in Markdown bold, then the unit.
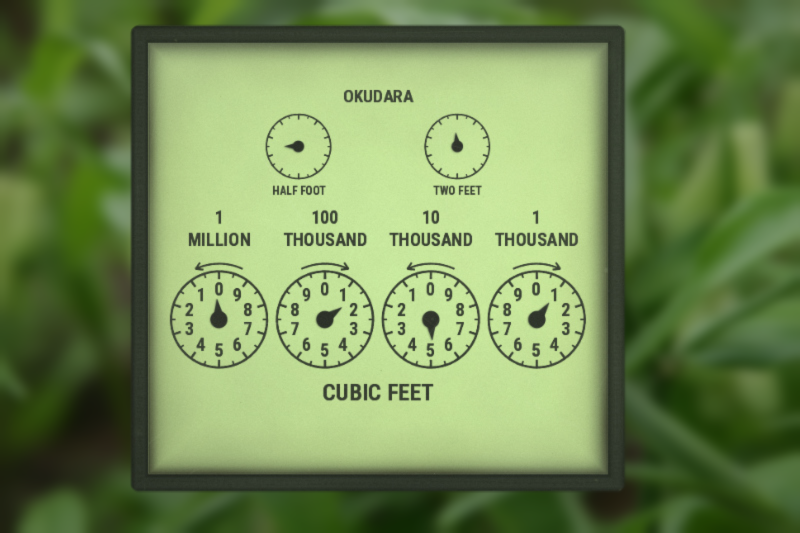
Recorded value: **15100** ft³
